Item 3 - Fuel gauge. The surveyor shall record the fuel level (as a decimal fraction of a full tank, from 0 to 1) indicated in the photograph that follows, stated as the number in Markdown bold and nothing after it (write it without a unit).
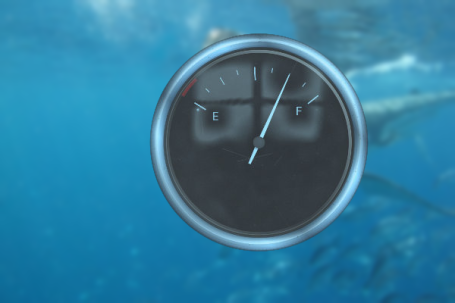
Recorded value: **0.75**
